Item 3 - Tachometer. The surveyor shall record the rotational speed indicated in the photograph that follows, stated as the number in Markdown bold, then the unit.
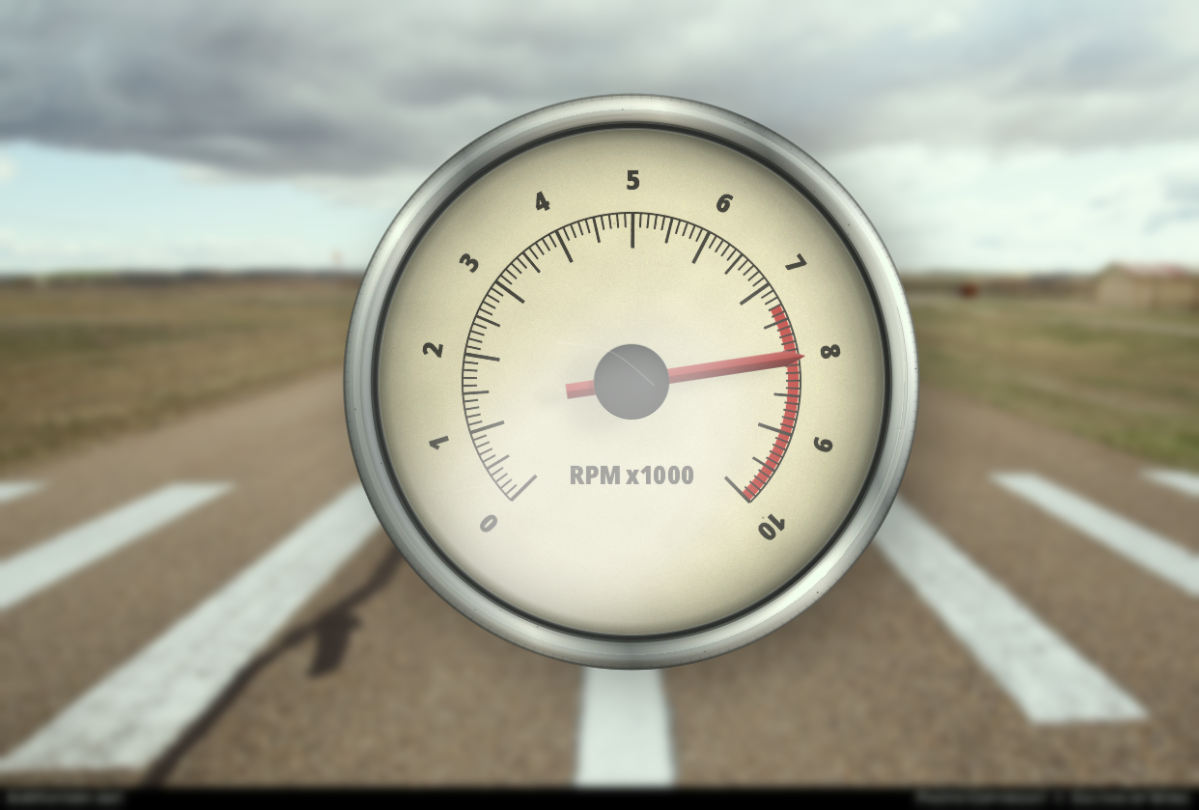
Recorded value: **8000** rpm
